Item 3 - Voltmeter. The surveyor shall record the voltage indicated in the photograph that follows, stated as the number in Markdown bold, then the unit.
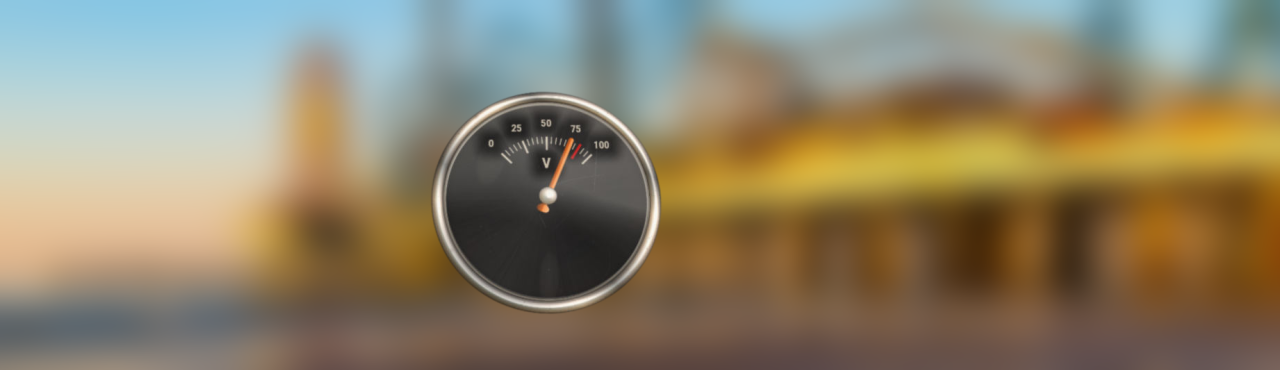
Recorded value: **75** V
